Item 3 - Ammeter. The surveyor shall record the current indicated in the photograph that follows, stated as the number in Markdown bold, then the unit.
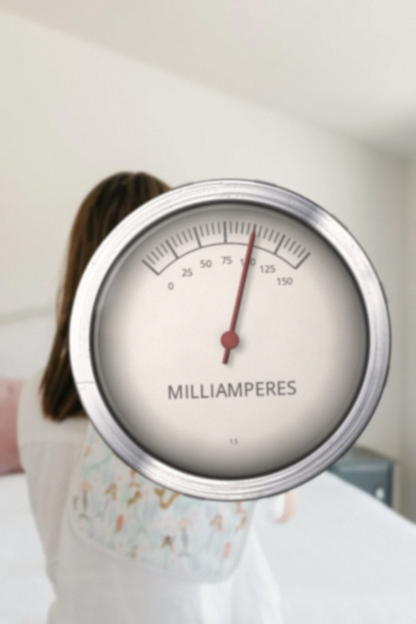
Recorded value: **100** mA
